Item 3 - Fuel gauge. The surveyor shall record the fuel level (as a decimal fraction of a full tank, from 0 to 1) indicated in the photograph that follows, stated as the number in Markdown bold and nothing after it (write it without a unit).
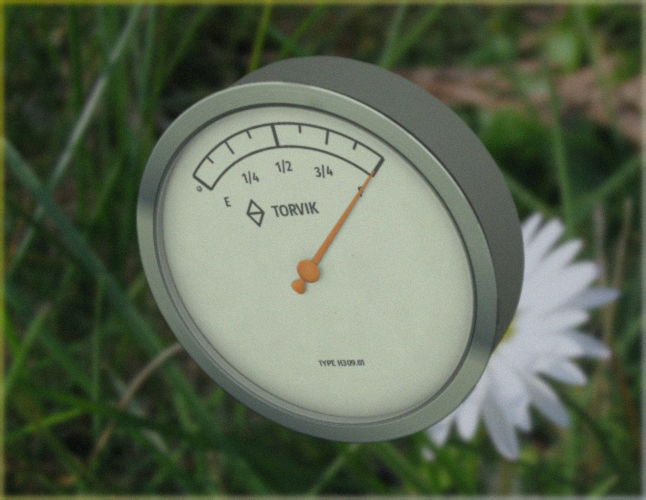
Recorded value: **1**
